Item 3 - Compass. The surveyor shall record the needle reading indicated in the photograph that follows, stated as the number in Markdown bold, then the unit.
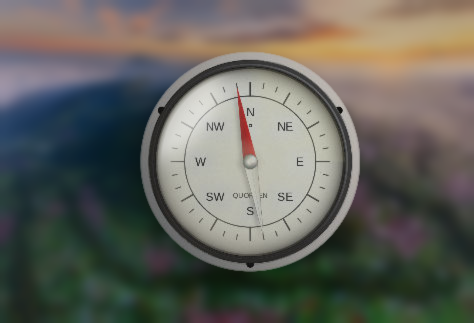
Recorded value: **350** °
